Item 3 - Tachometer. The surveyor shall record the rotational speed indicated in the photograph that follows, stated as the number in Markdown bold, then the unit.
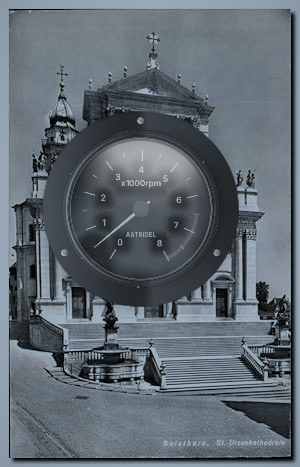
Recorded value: **500** rpm
